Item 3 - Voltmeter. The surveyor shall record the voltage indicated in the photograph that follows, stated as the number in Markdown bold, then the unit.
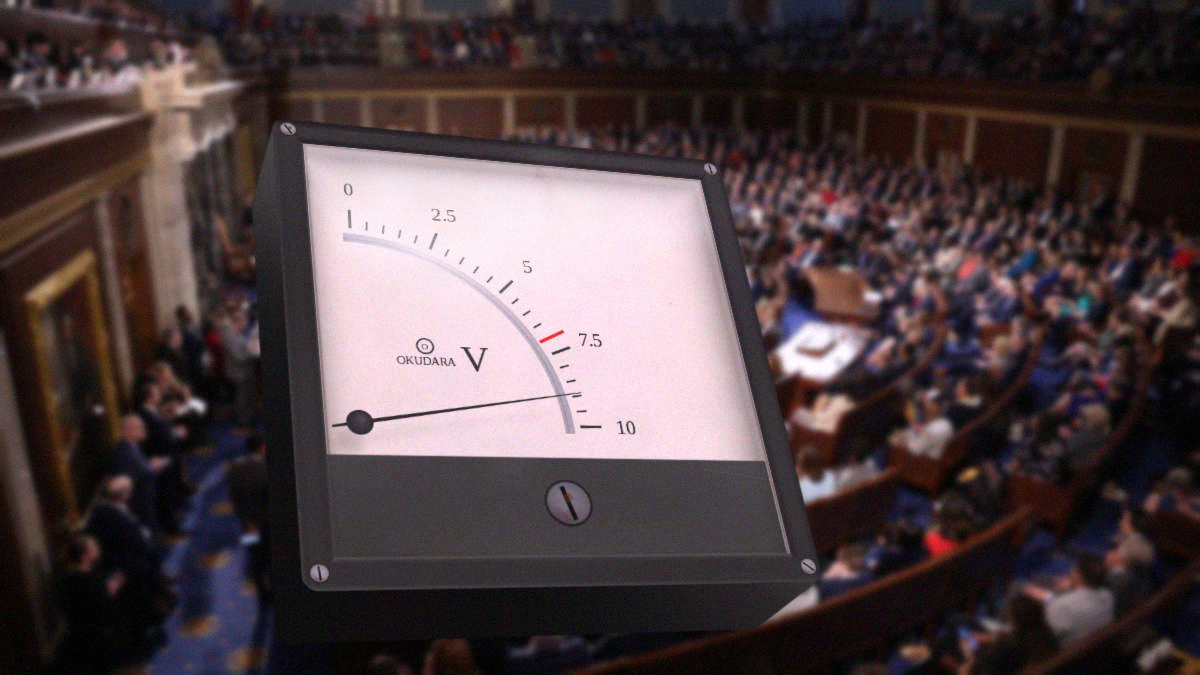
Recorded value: **9** V
